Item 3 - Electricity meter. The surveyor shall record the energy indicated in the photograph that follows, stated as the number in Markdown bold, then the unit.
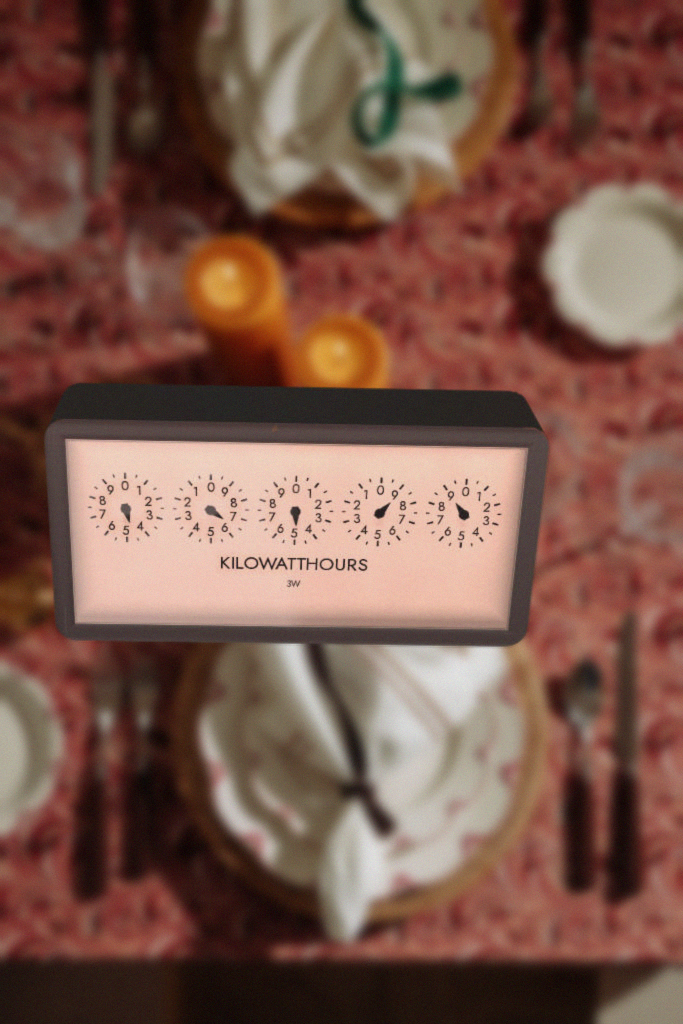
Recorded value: **46489** kWh
